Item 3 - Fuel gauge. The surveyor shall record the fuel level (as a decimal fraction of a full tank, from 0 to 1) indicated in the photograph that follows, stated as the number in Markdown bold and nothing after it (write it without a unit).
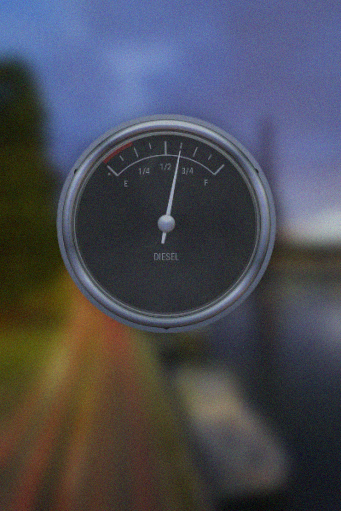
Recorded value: **0.625**
